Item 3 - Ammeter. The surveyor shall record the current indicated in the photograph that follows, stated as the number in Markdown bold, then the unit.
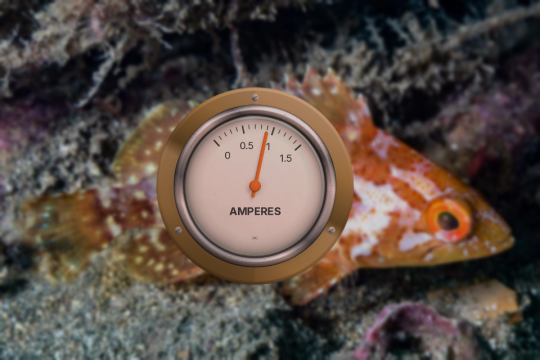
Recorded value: **0.9** A
